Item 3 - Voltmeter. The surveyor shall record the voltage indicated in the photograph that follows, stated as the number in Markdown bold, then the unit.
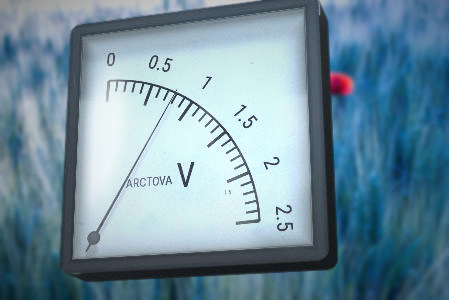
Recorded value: **0.8** V
